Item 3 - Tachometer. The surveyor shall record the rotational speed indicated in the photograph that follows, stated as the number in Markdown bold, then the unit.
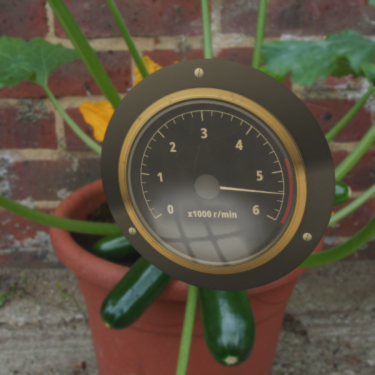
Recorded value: **5400** rpm
